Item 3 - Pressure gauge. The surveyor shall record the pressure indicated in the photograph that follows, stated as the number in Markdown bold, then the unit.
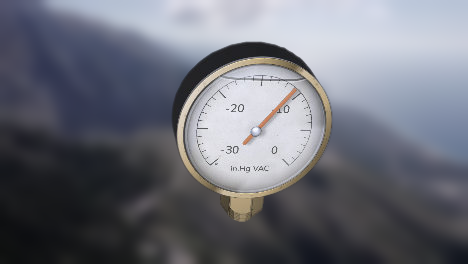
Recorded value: **-11** inHg
